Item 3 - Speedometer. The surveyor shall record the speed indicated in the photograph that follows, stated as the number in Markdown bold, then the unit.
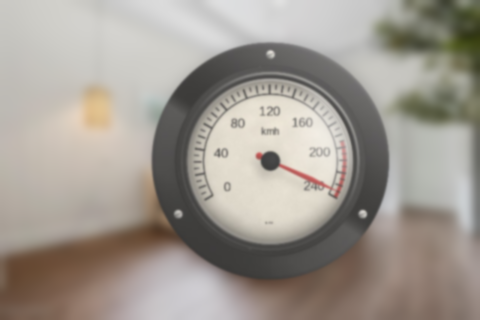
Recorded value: **235** km/h
